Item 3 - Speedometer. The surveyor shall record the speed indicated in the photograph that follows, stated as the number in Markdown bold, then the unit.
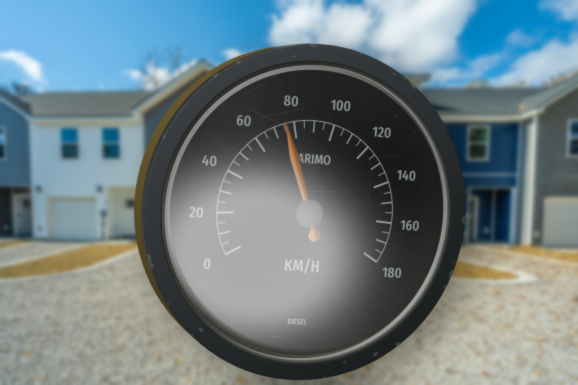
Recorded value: **75** km/h
